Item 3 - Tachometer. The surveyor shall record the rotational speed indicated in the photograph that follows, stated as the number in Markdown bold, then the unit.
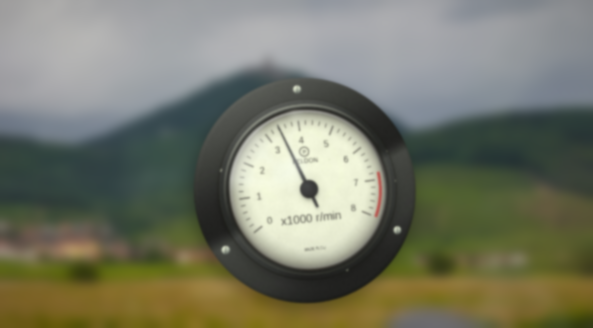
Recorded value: **3400** rpm
